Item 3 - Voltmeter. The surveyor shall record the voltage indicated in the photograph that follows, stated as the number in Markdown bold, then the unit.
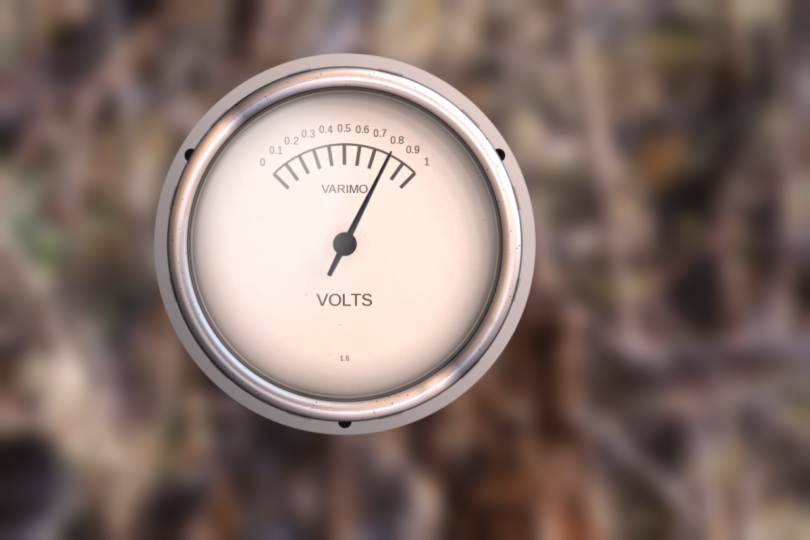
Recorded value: **0.8** V
